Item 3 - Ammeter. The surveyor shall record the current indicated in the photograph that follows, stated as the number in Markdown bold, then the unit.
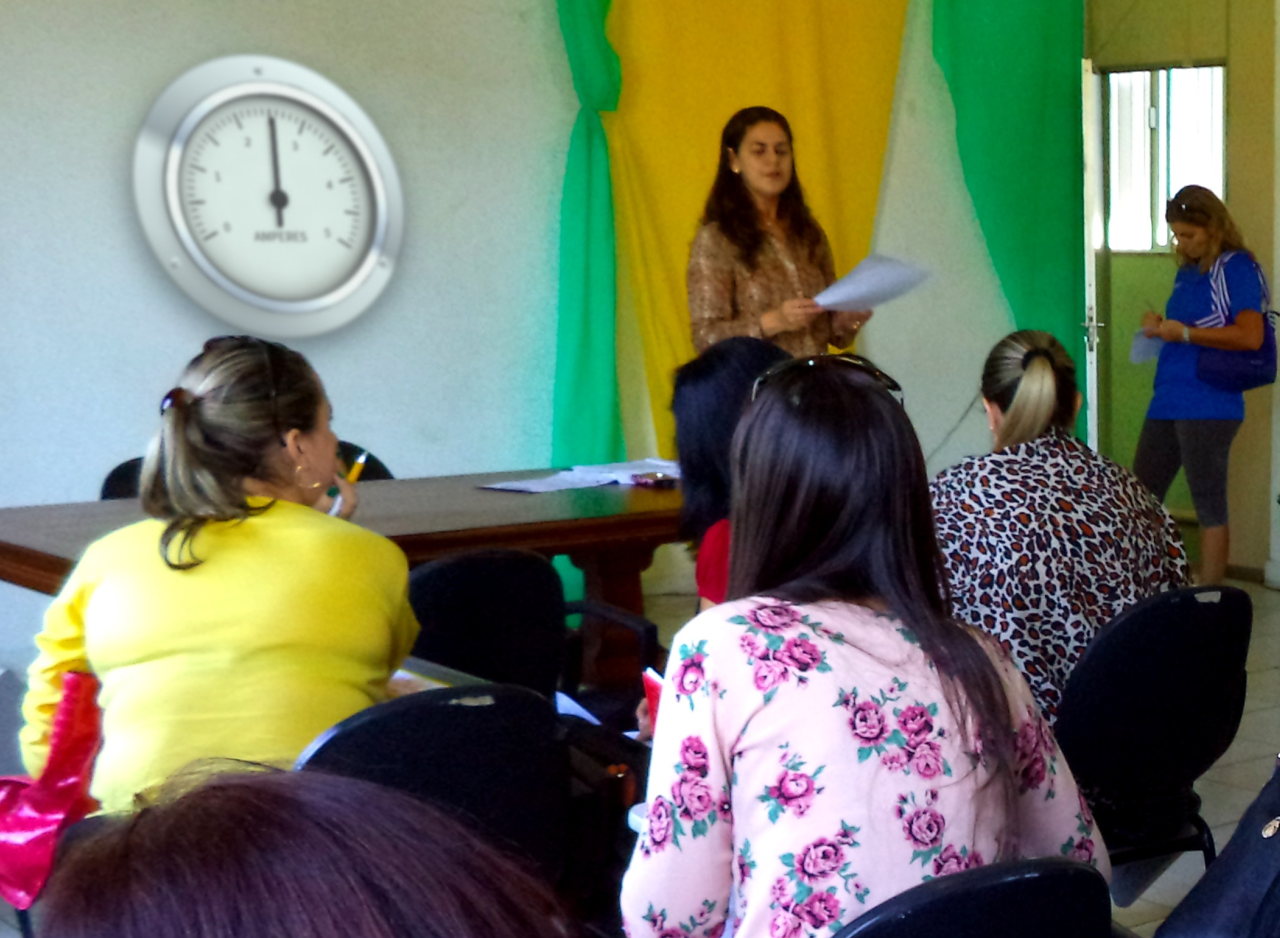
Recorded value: **2.5** A
